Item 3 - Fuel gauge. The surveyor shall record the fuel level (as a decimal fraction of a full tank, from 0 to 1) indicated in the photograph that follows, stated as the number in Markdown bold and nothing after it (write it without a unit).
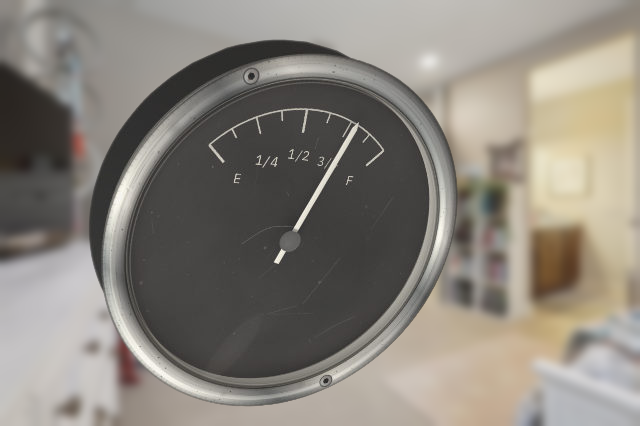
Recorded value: **0.75**
